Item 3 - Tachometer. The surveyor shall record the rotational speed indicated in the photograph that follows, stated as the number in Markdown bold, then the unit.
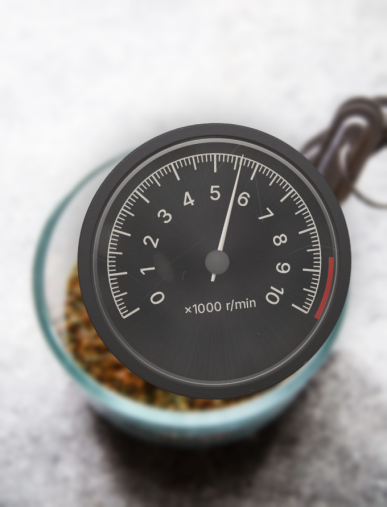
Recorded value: **5600** rpm
